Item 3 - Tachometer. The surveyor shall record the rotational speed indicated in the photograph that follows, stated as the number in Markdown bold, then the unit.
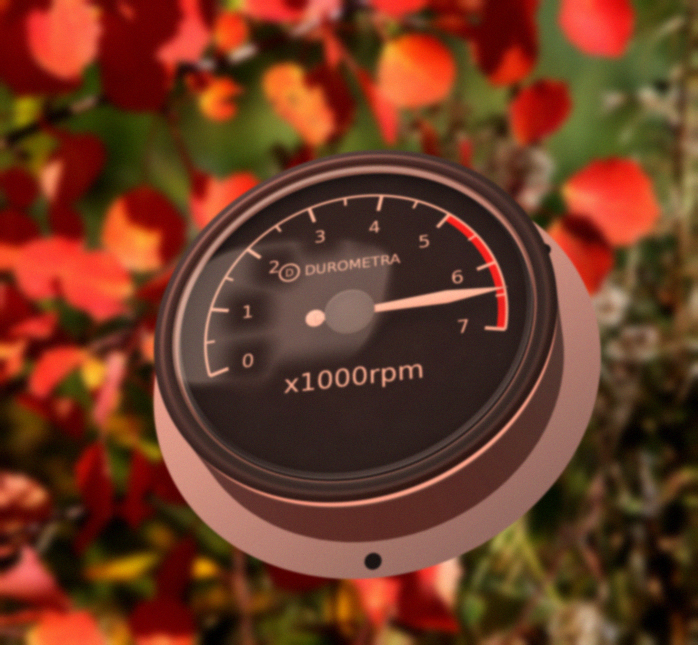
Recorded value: **6500** rpm
